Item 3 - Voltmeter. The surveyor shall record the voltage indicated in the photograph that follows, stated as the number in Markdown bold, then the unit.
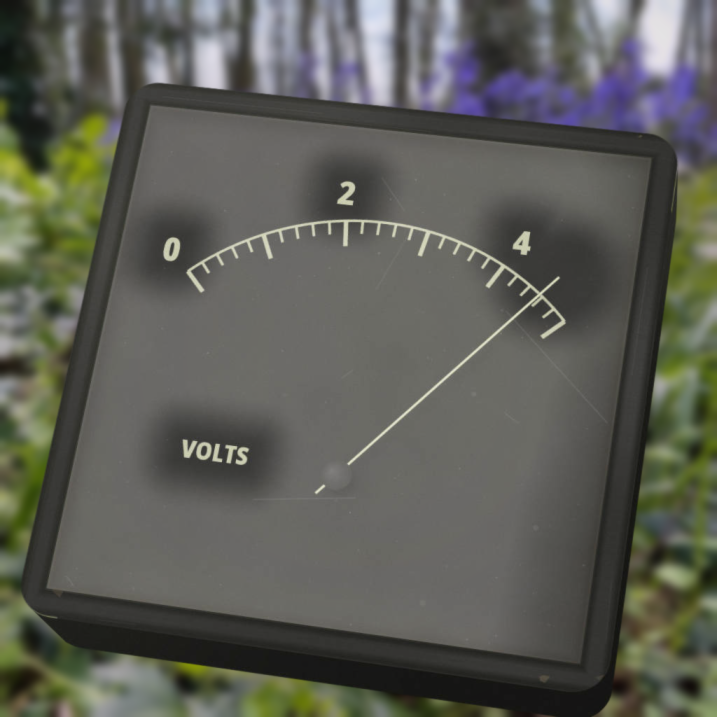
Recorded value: **4.6** V
